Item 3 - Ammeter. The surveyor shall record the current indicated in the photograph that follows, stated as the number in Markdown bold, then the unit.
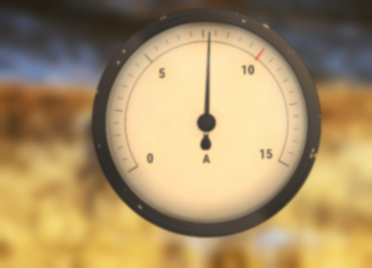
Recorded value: **7.75** A
